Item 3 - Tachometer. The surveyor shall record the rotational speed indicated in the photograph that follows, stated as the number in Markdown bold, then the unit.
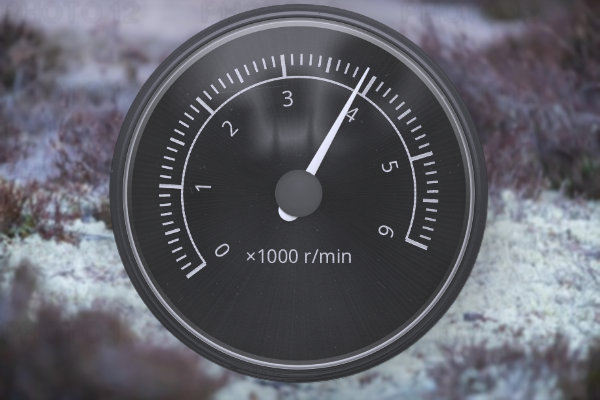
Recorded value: **3900** rpm
